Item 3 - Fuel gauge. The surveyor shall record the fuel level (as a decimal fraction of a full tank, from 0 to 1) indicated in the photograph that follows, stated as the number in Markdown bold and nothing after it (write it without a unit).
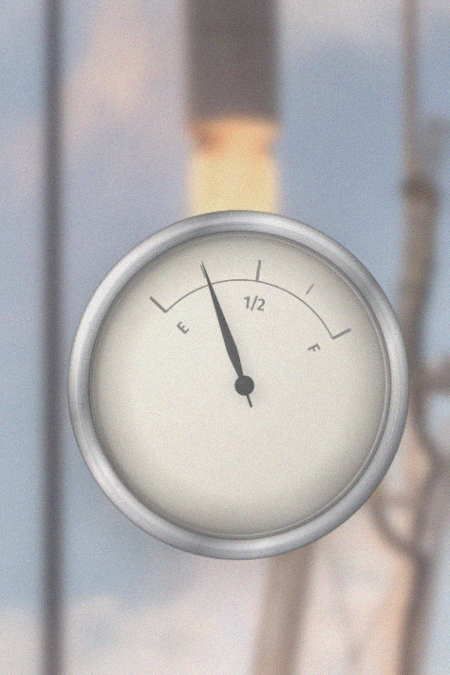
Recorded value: **0.25**
